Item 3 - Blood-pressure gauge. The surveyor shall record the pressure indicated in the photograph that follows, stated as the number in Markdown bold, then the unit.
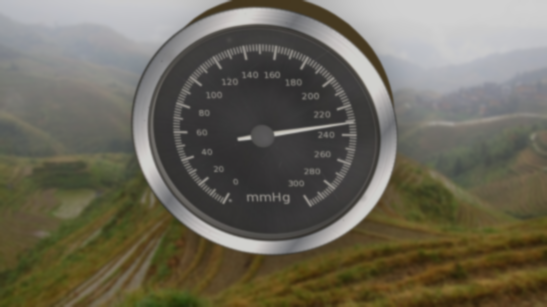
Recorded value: **230** mmHg
